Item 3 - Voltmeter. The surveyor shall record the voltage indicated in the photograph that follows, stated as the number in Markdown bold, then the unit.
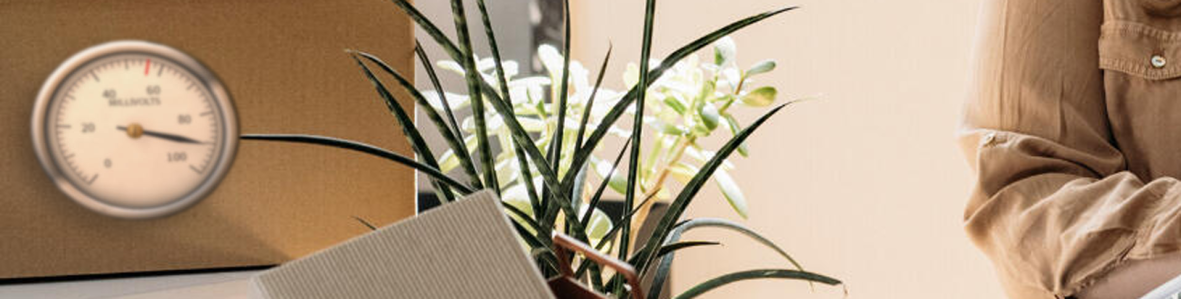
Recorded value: **90** mV
